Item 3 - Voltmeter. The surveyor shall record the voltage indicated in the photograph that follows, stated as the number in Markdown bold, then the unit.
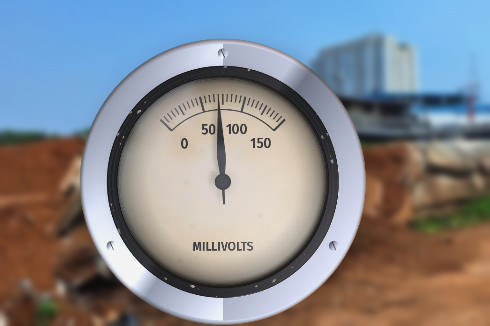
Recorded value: **70** mV
